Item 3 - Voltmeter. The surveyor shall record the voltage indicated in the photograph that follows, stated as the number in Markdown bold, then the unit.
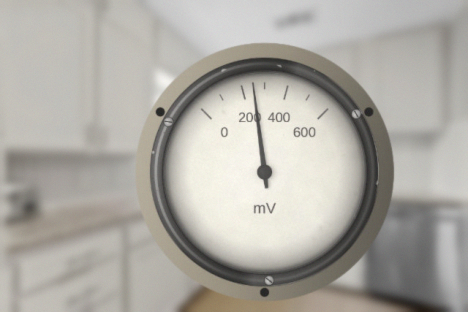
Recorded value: **250** mV
